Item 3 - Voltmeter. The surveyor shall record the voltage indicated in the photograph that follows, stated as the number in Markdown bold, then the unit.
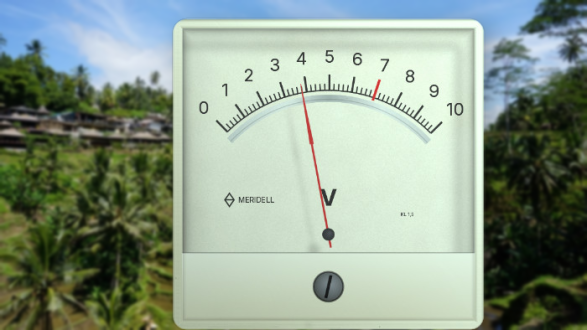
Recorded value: **3.8** V
